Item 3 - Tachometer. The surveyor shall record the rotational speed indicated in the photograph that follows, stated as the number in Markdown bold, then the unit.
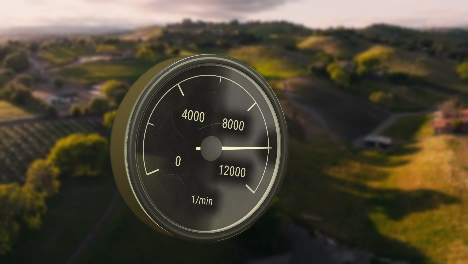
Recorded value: **10000** rpm
